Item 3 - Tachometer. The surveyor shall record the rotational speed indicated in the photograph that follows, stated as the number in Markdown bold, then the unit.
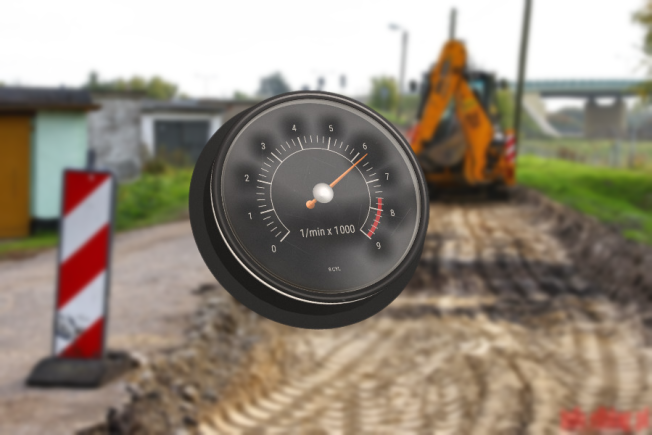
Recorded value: **6200** rpm
